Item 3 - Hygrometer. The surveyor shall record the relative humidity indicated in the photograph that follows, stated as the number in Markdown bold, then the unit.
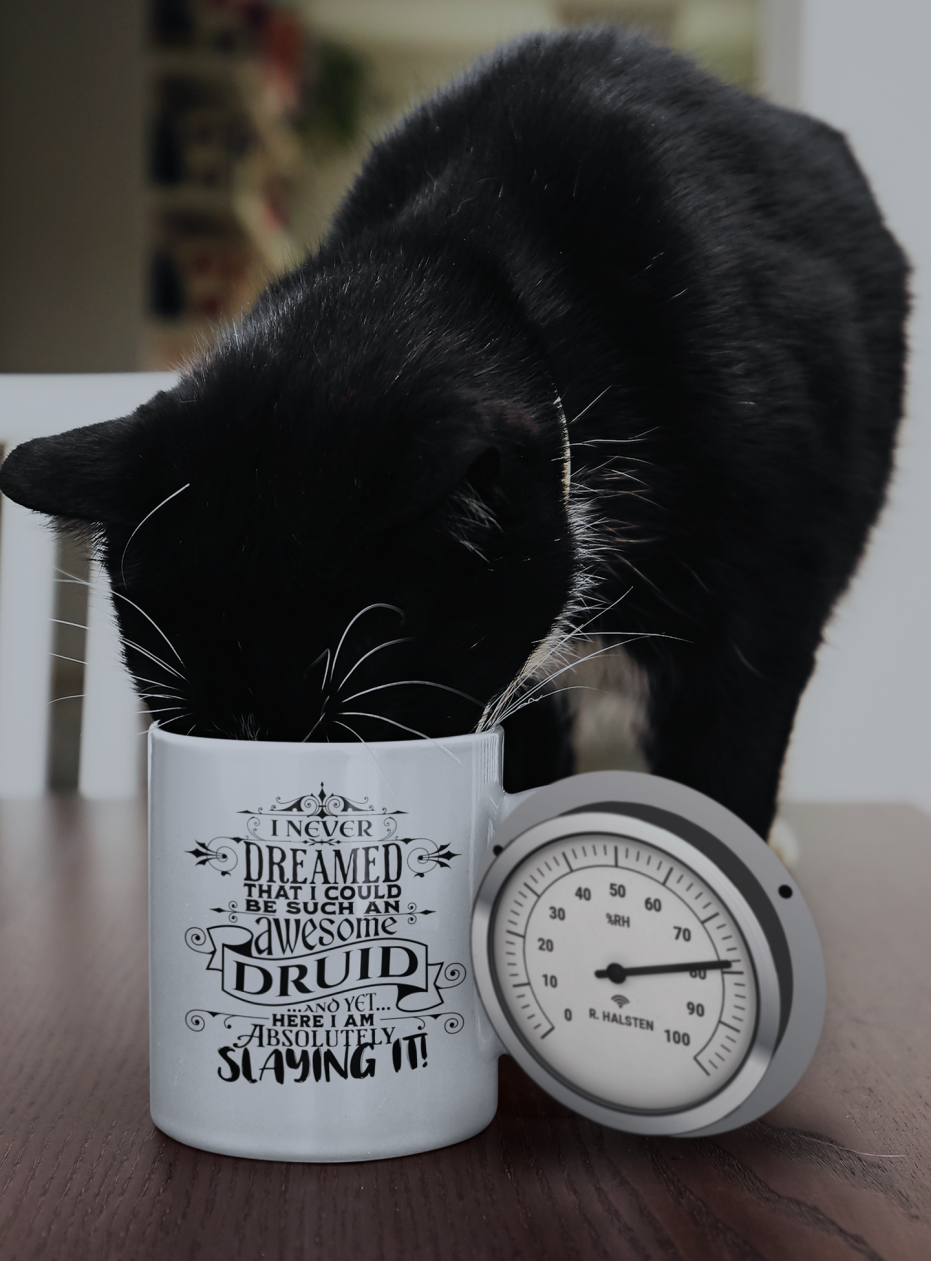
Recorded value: **78** %
